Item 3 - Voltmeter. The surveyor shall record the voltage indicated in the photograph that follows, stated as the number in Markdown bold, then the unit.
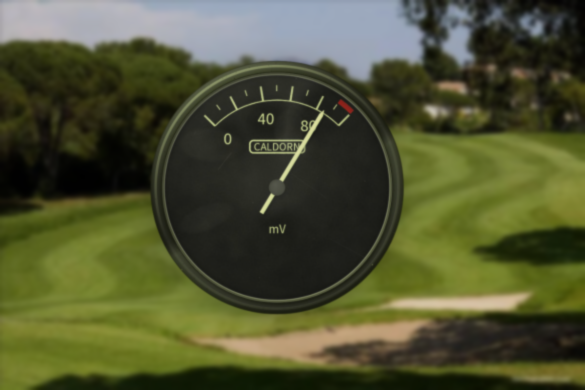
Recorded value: **85** mV
